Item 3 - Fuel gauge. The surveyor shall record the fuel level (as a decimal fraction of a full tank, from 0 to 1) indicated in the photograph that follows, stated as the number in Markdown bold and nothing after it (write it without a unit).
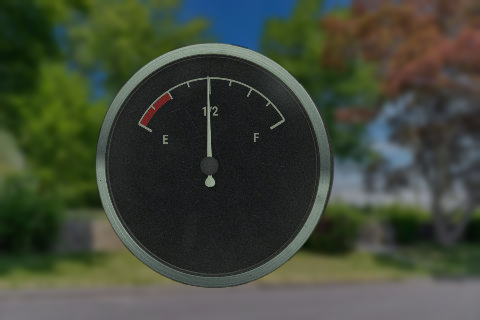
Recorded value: **0.5**
